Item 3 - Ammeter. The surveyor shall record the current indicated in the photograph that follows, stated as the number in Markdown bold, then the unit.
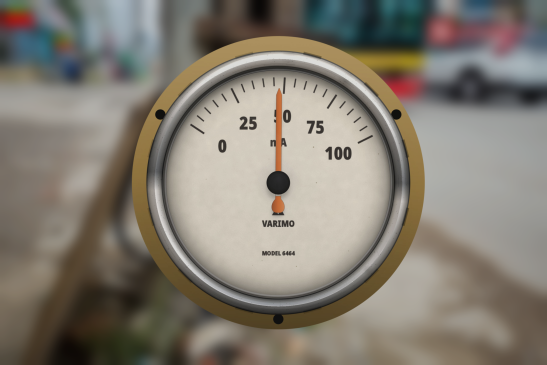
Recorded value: **47.5** mA
